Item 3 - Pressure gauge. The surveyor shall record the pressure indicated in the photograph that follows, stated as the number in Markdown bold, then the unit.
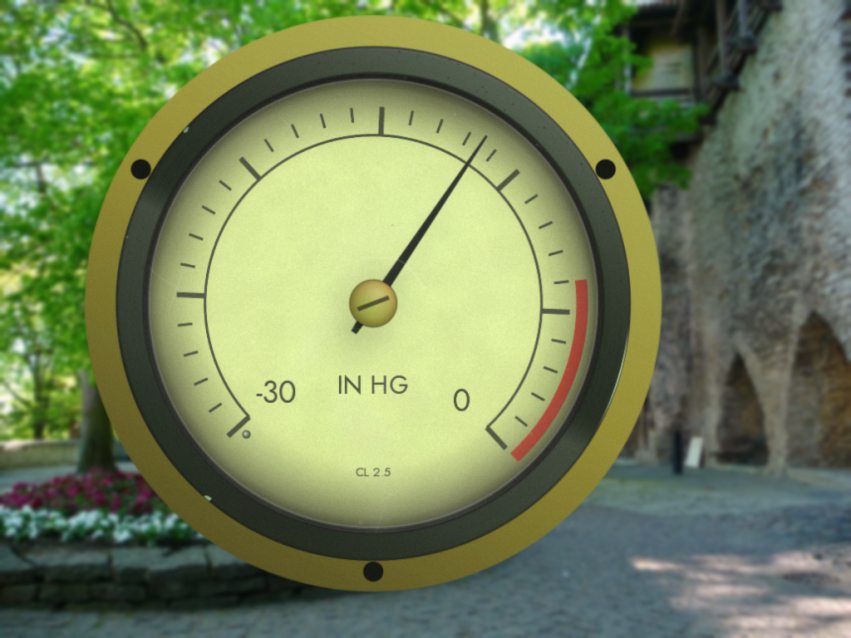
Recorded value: **-11.5** inHg
